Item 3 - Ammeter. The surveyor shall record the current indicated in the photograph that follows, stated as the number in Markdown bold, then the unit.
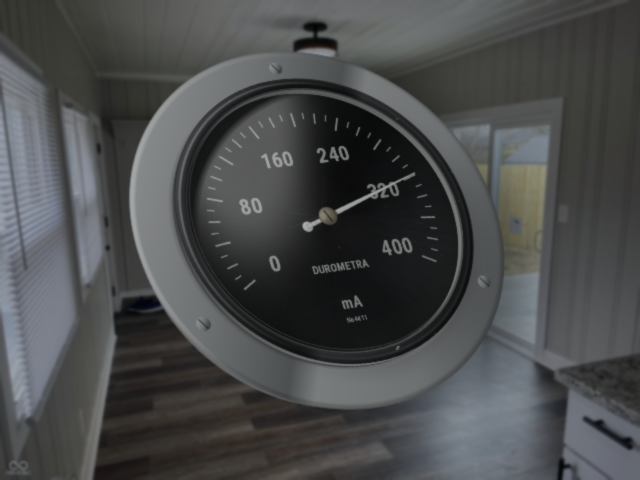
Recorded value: **320** mA
